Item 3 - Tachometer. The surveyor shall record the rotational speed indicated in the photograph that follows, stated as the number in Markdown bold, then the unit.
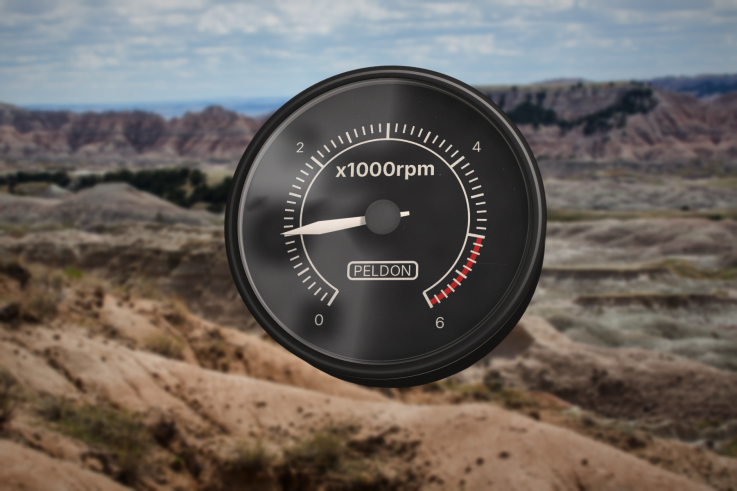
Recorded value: **1000** rpm
